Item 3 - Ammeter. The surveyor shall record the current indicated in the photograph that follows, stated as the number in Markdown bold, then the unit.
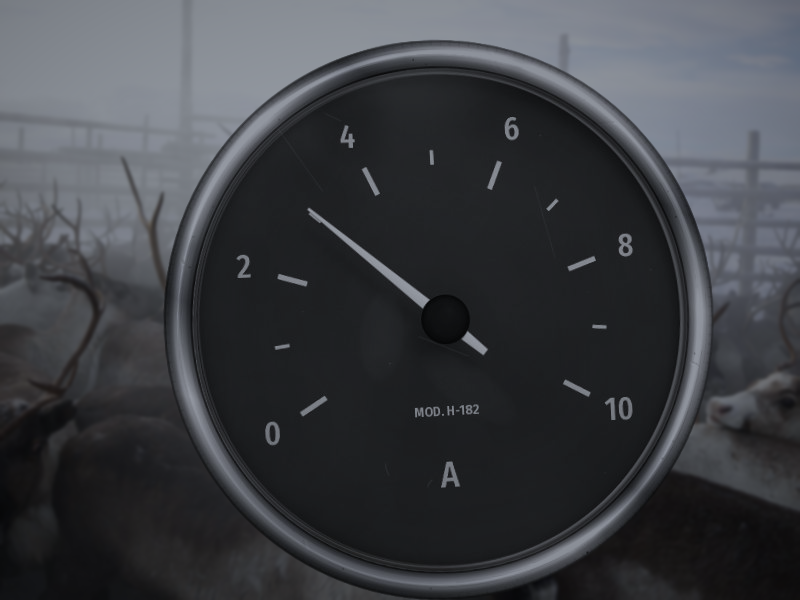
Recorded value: **3** A
